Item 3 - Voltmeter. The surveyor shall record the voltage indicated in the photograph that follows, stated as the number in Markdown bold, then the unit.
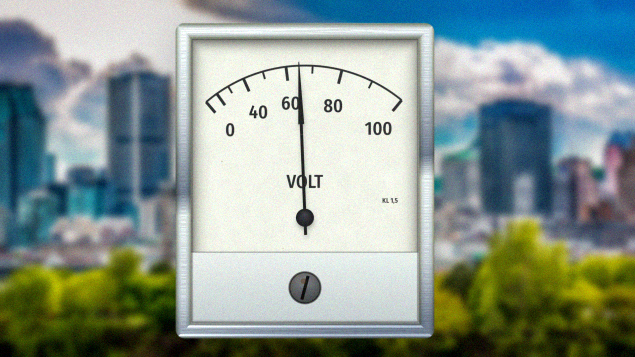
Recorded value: **65** V
